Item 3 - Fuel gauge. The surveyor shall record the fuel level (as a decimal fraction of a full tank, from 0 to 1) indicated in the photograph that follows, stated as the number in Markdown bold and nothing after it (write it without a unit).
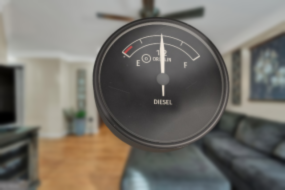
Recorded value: **0.5**
